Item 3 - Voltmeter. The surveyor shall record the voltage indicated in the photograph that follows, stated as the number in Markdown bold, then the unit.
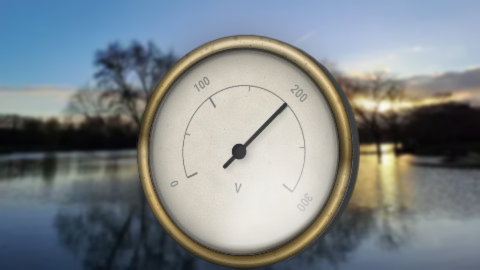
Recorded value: **200** V
